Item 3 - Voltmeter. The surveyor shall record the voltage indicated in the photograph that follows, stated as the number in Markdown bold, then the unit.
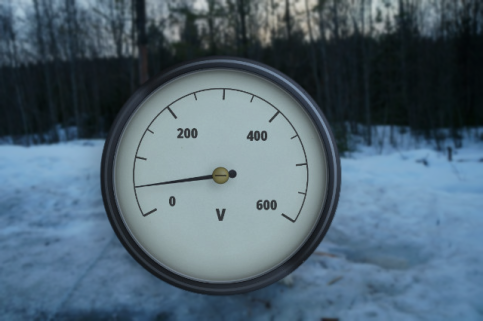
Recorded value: **50** V
